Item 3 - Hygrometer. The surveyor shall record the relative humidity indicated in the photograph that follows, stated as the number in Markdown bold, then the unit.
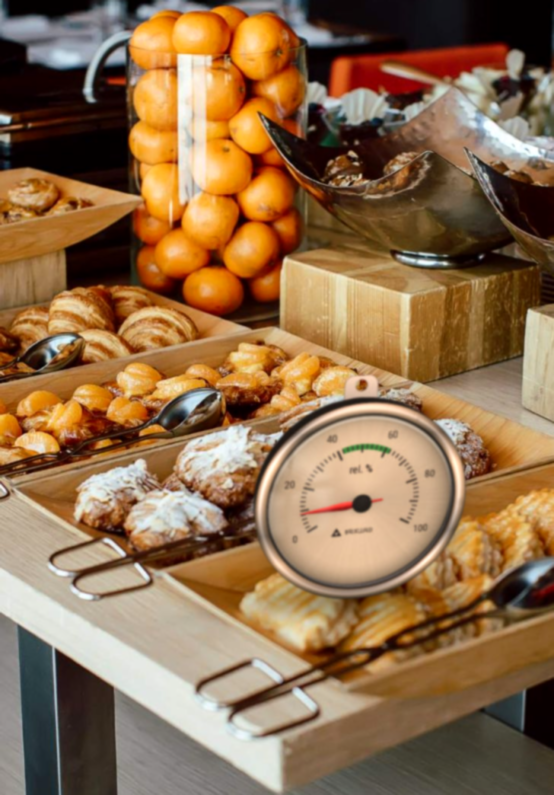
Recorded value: **10** %
